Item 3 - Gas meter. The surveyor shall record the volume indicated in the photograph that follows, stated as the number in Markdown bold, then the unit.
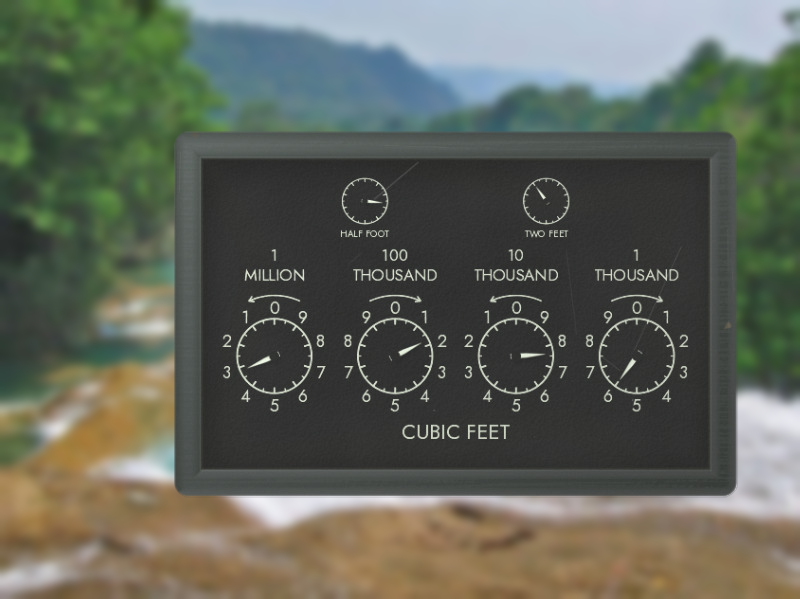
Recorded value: **317600** ft³
